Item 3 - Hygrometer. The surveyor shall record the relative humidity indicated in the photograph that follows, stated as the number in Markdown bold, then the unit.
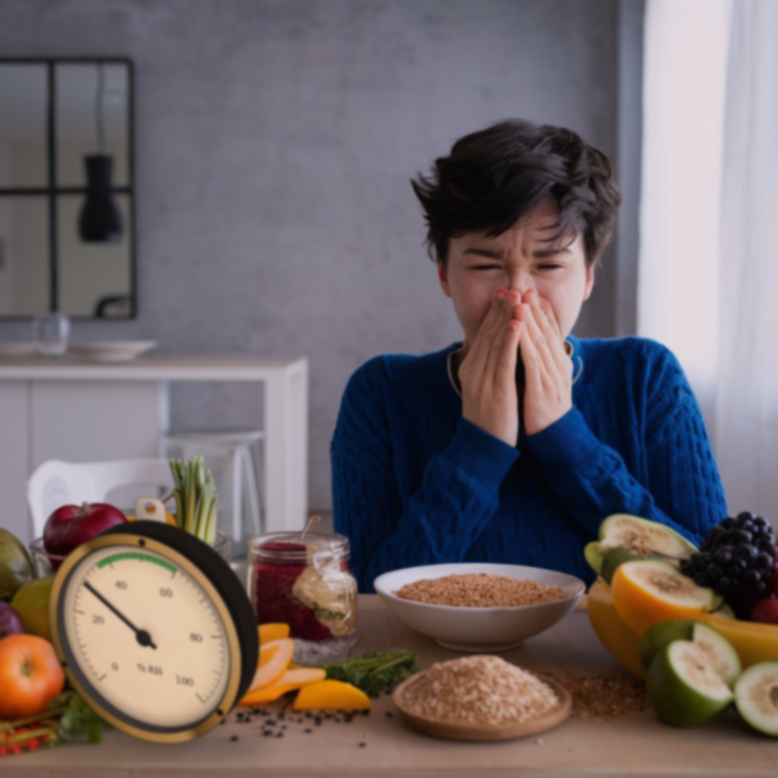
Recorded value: **30** %
